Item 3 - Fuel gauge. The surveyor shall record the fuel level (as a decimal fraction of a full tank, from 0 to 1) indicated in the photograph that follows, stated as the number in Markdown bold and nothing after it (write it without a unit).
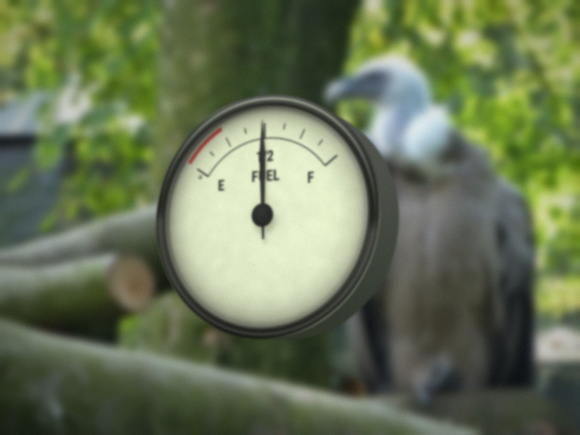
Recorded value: **0.5**
